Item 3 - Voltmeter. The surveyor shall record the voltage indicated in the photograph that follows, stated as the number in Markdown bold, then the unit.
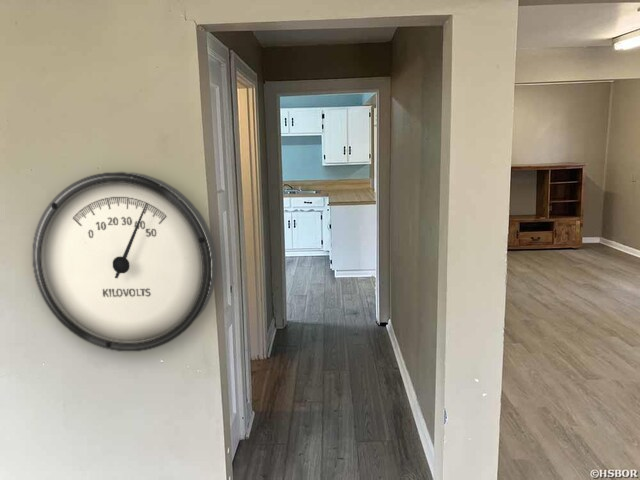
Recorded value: **40** kV
